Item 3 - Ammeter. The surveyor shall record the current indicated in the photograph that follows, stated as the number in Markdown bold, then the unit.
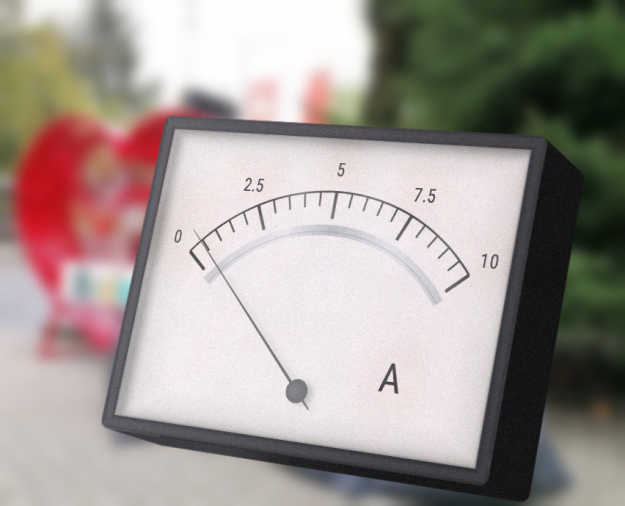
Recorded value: **0.5** A
